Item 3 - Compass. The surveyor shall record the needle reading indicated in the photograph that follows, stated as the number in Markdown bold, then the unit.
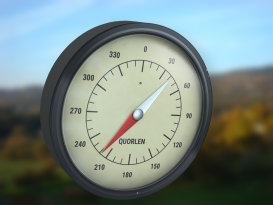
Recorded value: **220** °
